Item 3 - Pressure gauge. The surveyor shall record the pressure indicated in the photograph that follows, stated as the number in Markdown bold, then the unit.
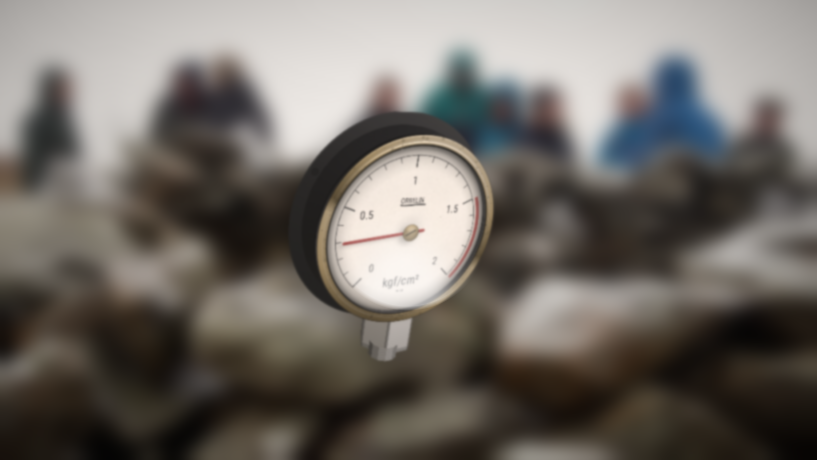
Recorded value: **0.3** kg/cm²
